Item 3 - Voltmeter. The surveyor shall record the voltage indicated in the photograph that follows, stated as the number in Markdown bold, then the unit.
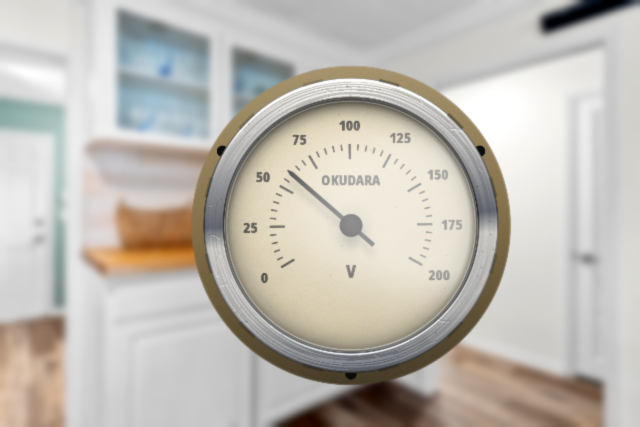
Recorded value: **60** V
